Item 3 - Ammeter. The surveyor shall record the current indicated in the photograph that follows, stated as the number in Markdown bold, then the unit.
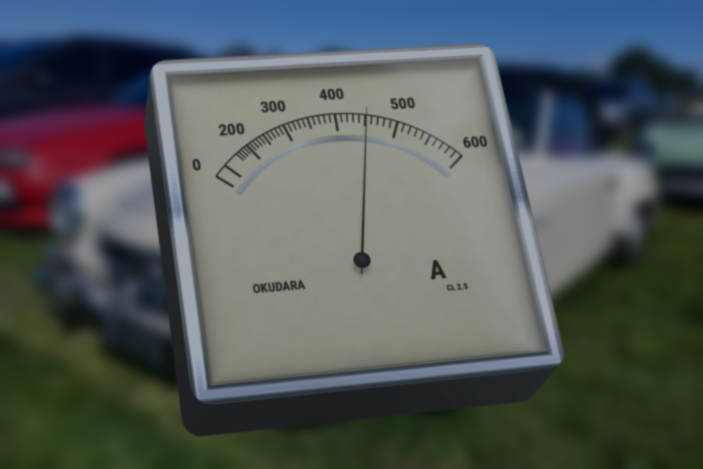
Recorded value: **450** A
